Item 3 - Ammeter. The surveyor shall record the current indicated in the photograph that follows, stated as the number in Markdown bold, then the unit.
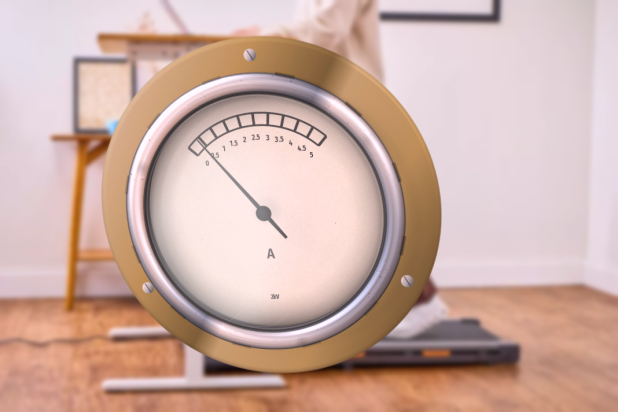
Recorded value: **0.5** A
